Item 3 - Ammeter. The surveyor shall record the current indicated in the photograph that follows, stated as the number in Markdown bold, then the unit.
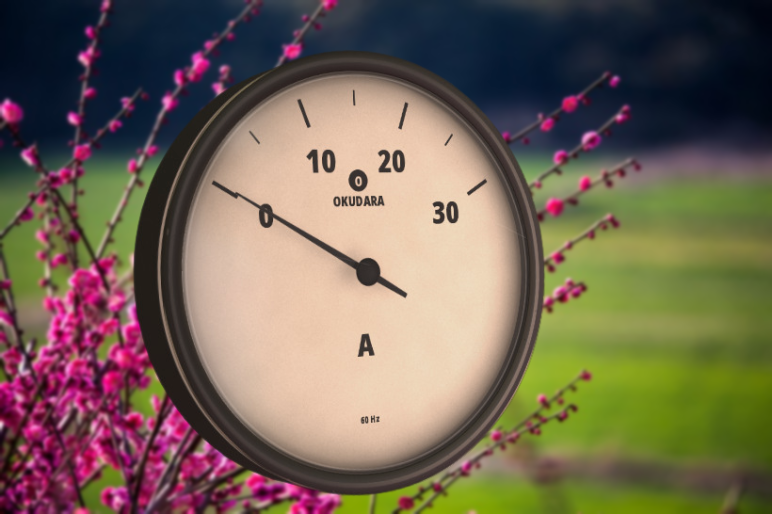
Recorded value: **0** A
